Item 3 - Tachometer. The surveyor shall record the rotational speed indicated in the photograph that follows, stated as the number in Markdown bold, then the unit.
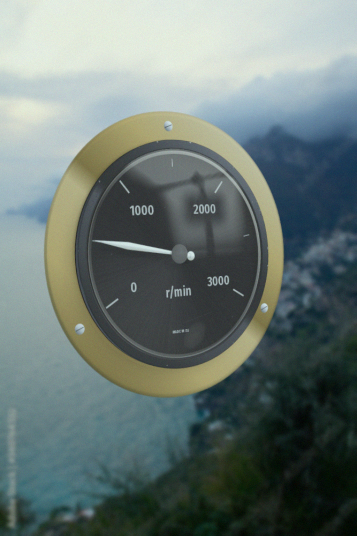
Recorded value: **500** rpm
